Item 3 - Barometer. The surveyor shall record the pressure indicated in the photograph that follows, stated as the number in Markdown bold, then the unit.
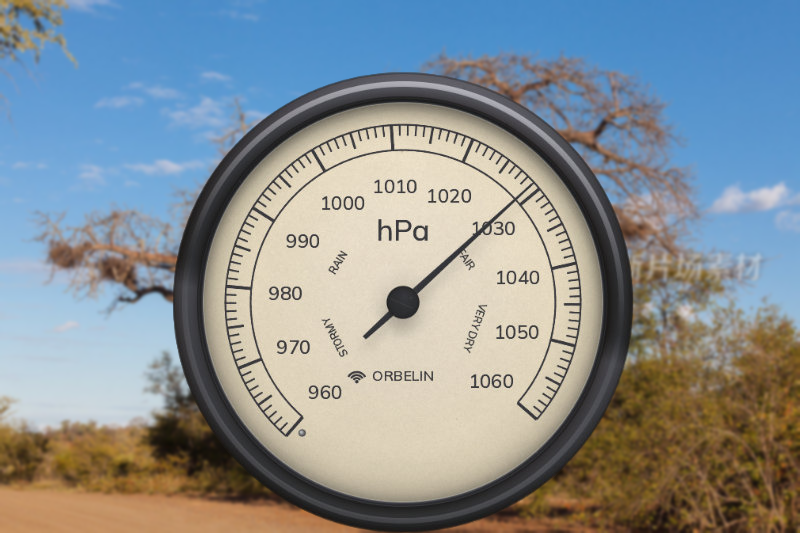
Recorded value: **1029** hPa
